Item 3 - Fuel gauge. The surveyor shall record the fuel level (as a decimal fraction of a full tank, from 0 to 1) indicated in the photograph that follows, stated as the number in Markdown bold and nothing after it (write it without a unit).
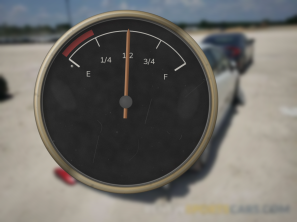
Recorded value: **0.5**
